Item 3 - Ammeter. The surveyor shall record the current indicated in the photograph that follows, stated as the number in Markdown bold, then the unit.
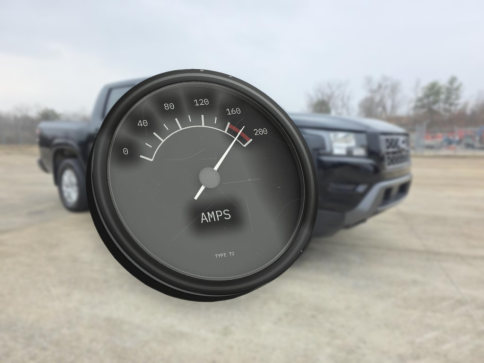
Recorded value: **180** A
